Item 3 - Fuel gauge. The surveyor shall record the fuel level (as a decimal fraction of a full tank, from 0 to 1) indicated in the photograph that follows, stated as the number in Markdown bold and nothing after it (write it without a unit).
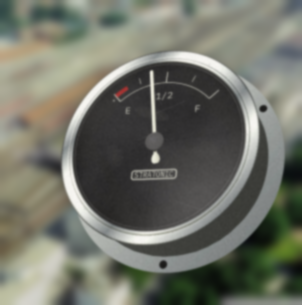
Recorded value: **0.375**
